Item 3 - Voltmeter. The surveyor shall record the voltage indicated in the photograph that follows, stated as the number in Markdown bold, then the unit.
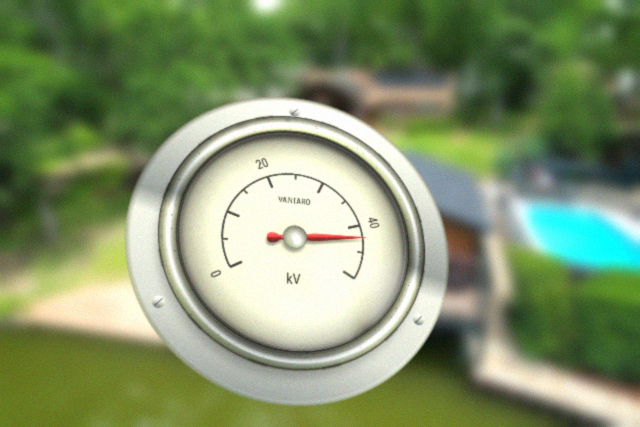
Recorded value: **42.5** kV
